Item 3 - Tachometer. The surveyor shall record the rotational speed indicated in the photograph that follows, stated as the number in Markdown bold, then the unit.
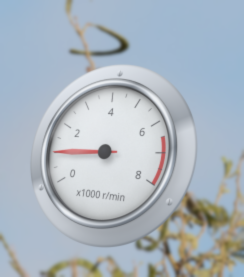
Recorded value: **1000** rpm
